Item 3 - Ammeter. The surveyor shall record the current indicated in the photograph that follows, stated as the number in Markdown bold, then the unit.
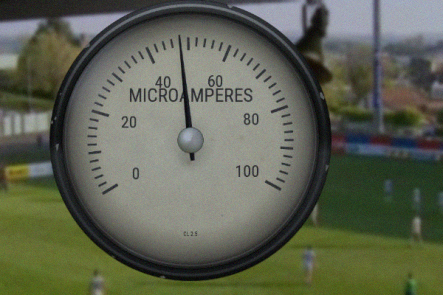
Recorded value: **48** µA
